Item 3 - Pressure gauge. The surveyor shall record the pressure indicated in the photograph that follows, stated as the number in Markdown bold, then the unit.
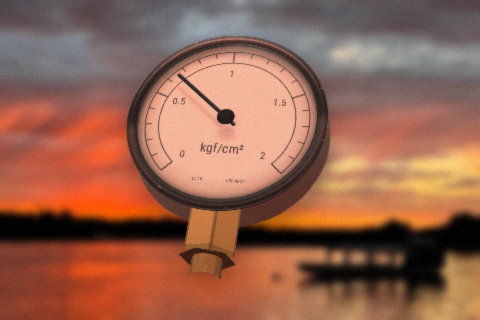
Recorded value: **0.65** kg/cm²
